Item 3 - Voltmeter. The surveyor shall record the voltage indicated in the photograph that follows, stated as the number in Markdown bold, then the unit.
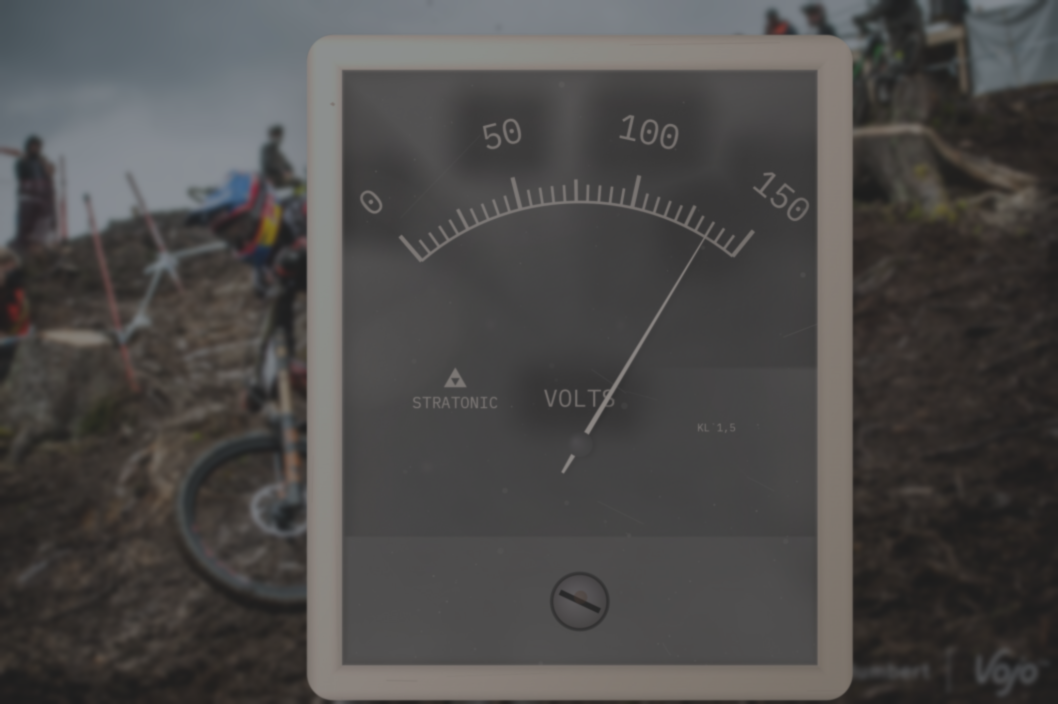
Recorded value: **135** V
